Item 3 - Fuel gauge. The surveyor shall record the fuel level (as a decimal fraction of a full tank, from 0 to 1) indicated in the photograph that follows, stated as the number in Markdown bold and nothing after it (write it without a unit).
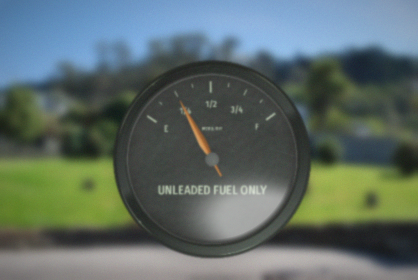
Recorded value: **0.25**
